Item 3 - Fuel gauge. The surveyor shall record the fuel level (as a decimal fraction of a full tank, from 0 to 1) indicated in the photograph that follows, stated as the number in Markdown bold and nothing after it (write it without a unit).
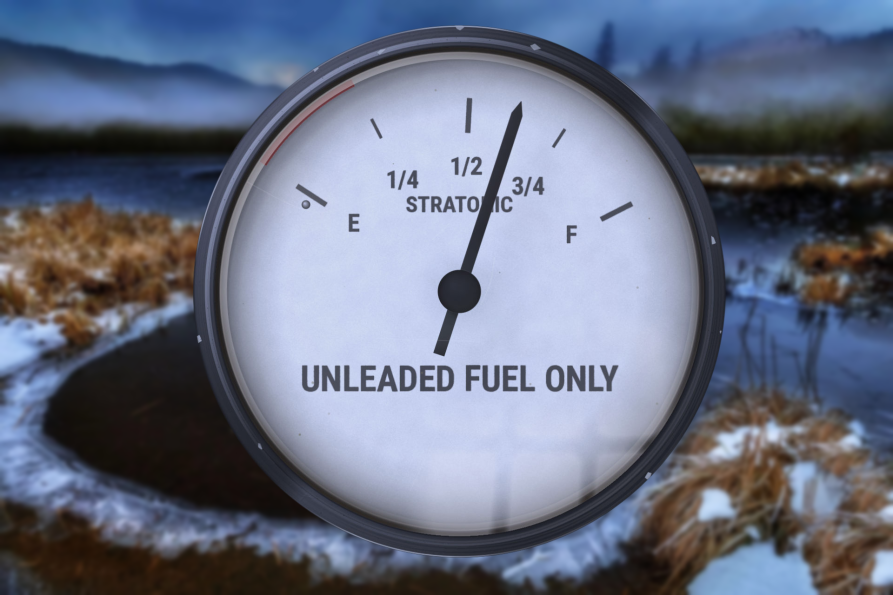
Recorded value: **0.625**
